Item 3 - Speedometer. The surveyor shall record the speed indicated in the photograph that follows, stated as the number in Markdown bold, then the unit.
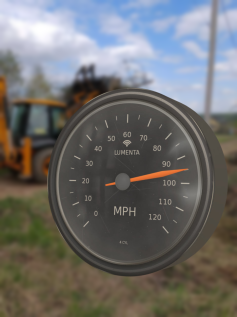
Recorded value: **95** mph
